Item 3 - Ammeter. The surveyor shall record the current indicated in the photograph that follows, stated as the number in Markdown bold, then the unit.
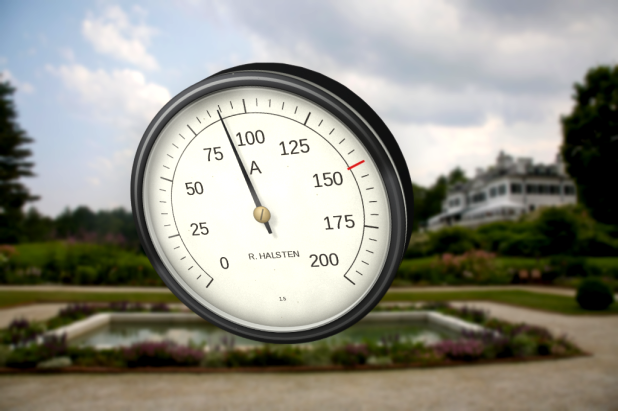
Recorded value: **90** A
